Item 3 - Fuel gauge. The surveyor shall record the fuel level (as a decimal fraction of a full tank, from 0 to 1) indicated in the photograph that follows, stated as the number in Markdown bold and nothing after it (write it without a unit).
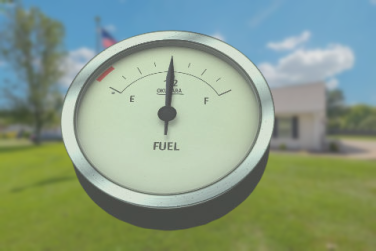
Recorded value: **0.5**
